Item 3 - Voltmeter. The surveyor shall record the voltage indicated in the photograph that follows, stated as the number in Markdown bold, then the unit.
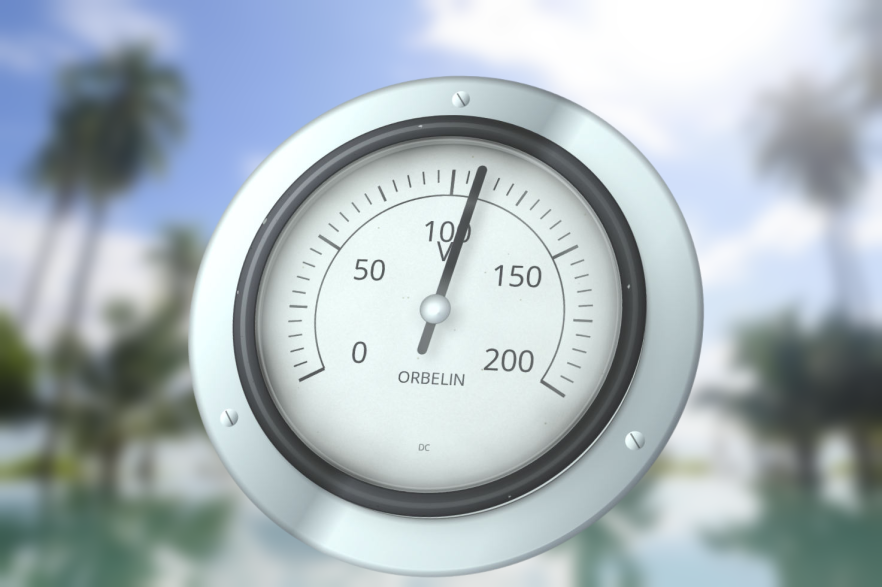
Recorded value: **110** V
